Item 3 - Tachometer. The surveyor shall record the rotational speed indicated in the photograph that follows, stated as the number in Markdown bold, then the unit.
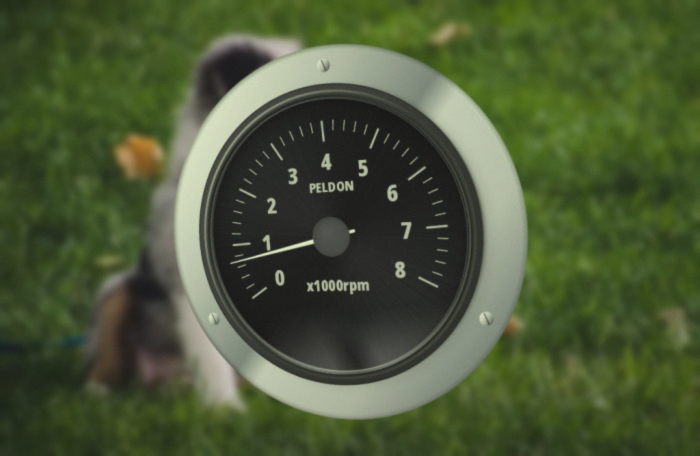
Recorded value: **700** rpm
